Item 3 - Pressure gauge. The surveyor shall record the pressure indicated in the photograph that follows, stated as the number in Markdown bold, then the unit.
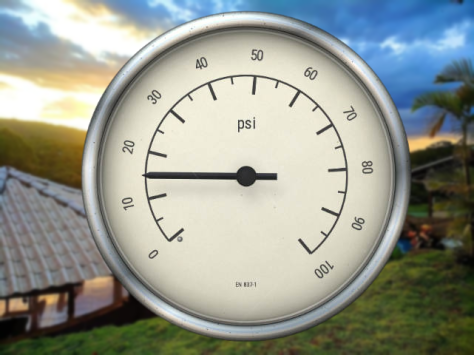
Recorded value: **15** psi
